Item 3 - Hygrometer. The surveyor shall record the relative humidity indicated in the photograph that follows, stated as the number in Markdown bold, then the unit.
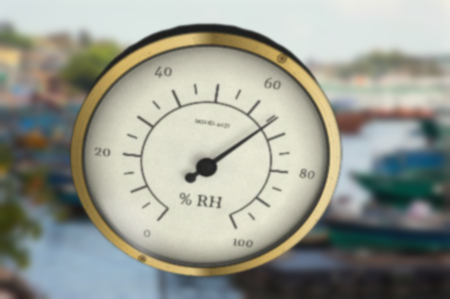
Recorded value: **65** %
